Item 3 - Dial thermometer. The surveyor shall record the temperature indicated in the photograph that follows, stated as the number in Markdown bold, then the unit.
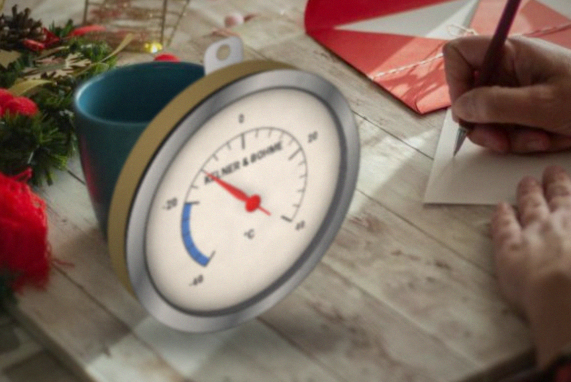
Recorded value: **-12** °C
